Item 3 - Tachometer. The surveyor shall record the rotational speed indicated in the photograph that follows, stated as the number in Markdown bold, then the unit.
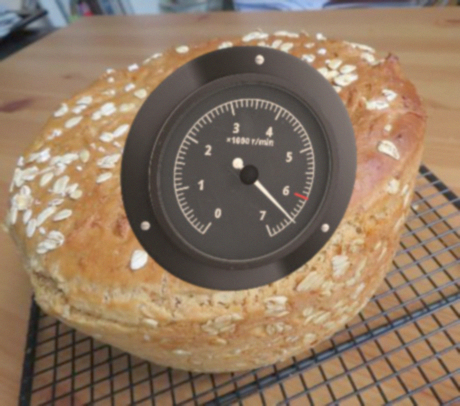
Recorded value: **6500** rpm
